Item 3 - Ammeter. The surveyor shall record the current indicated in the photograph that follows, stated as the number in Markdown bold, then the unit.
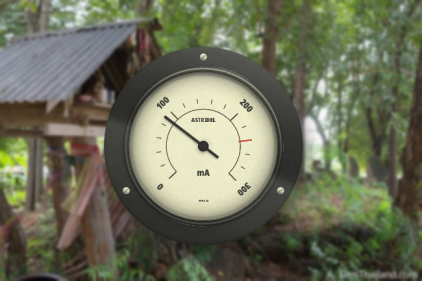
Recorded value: **90** mA
